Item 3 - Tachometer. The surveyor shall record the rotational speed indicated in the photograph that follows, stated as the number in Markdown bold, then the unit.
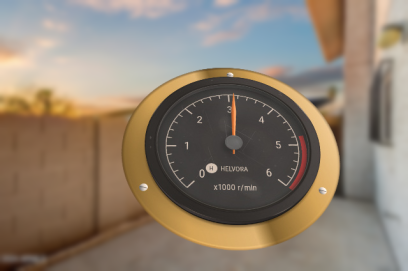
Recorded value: **3100** rpm
